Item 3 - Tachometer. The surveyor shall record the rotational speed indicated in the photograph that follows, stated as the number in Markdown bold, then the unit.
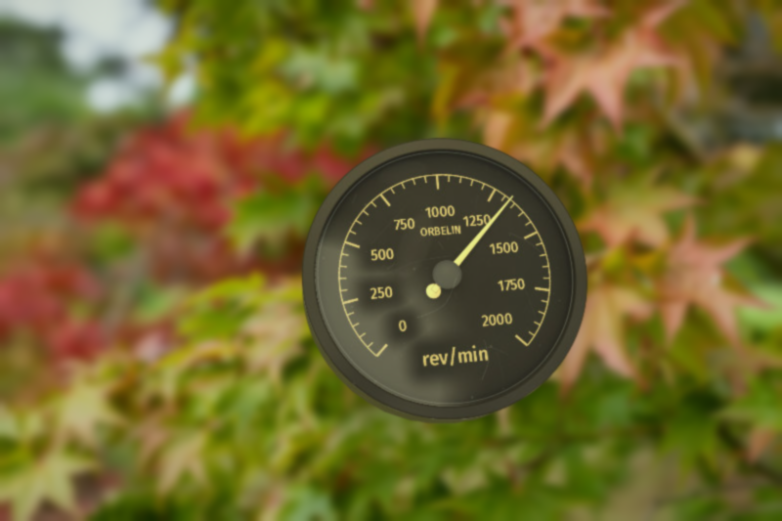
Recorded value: **1325** rpm
